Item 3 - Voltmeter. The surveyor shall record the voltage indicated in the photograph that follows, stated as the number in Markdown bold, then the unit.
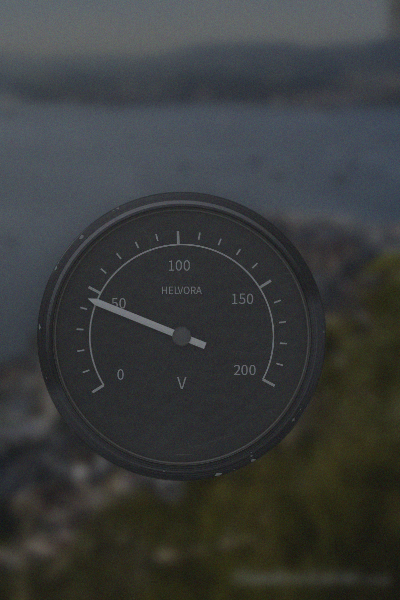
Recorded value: **45** V
